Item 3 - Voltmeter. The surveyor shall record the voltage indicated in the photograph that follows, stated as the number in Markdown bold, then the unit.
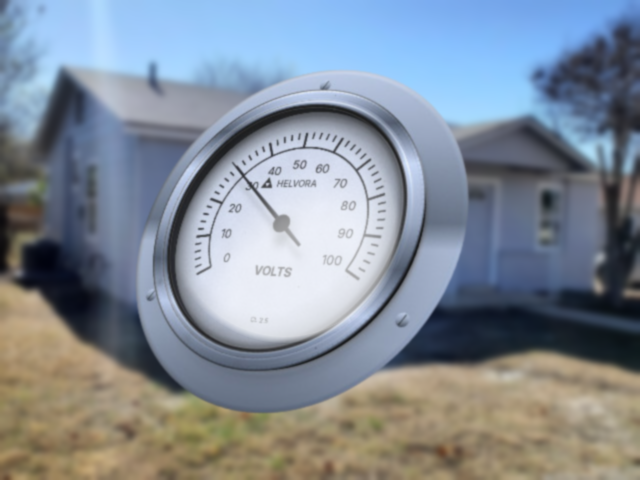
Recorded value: **30** V
